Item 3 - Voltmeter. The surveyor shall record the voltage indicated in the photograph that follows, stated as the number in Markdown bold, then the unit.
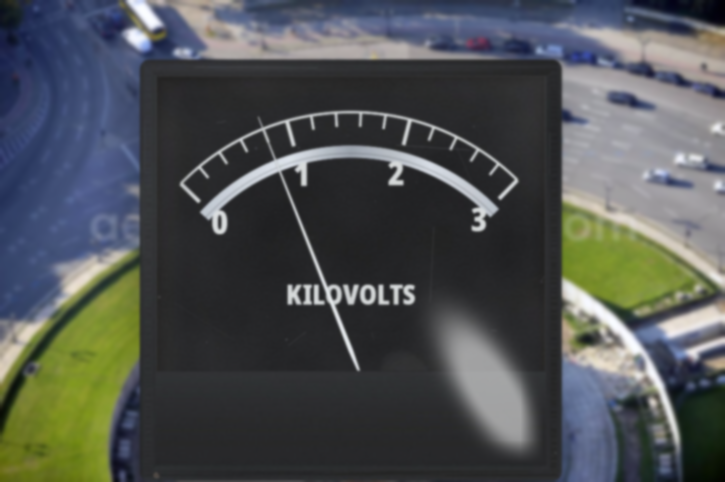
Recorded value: **0.8** kV
